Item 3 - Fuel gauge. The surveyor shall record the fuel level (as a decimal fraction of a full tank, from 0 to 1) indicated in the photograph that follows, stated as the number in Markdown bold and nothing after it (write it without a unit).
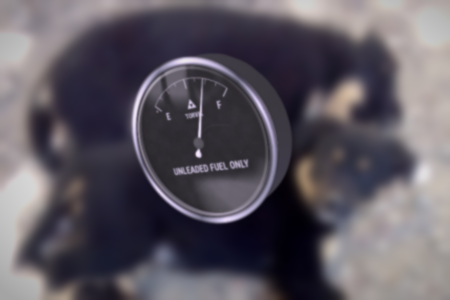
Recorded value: **0.75**
